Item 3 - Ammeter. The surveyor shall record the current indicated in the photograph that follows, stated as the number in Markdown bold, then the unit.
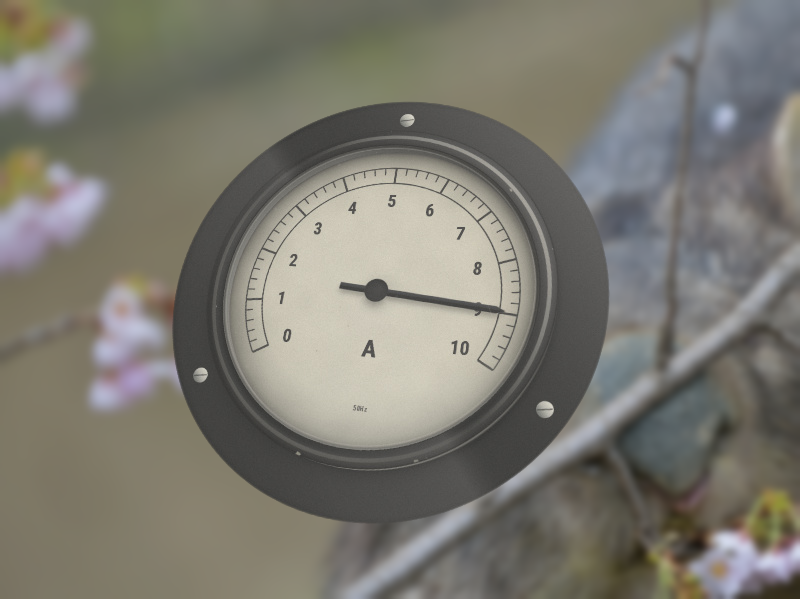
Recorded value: **9** A
